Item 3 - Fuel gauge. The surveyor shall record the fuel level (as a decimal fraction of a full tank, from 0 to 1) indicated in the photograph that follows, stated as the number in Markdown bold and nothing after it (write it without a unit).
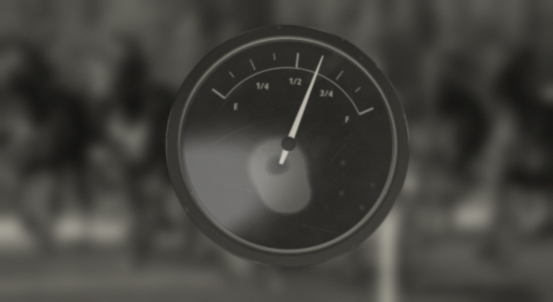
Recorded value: **0.625**
